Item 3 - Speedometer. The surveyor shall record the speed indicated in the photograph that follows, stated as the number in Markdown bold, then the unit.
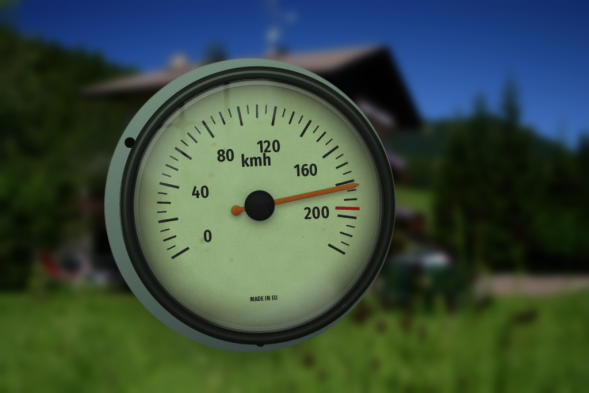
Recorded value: **182.5** km/h
